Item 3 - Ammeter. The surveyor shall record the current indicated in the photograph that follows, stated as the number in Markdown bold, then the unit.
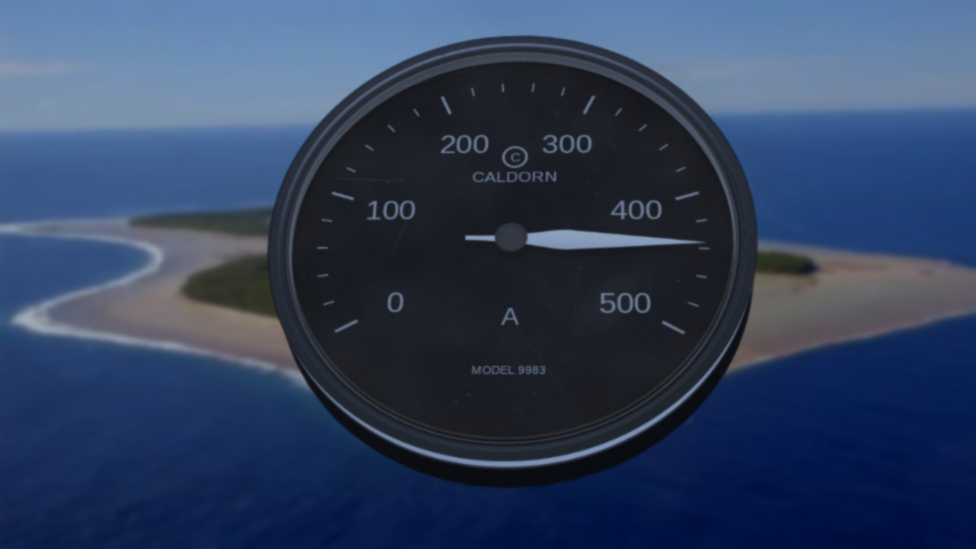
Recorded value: **440** A
